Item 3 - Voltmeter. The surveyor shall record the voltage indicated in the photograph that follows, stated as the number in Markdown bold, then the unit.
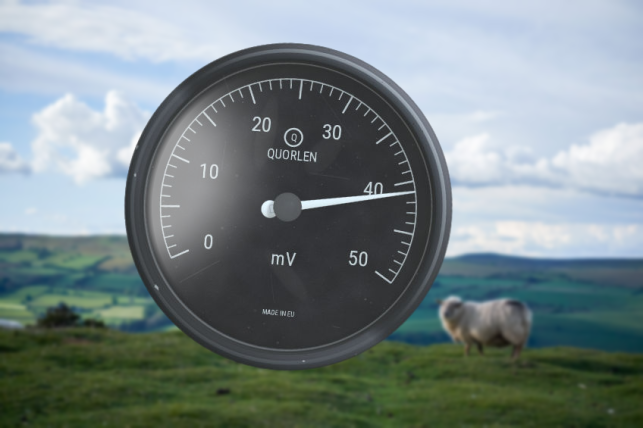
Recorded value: **41** mV
